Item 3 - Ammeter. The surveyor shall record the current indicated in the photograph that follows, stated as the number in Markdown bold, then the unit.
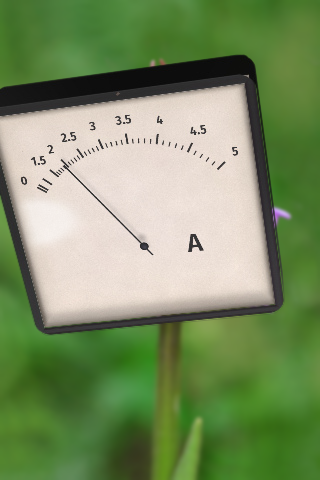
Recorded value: **2** A
